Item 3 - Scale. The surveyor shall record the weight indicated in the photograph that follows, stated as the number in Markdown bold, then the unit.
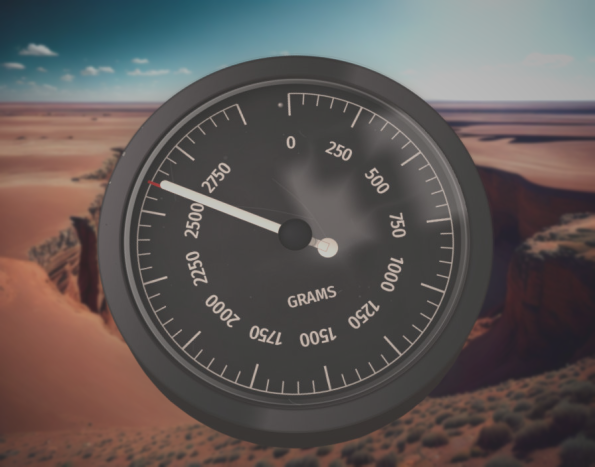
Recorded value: **2600** g
